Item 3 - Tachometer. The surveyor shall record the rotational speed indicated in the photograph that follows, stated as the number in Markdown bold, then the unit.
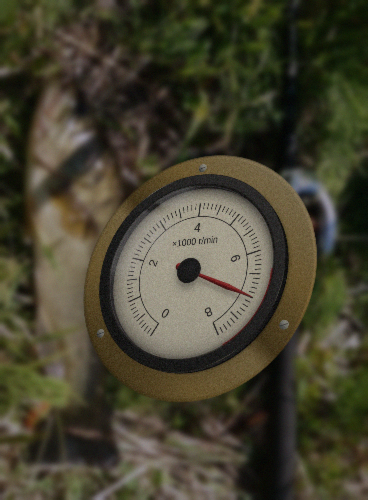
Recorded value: **7000** rpm
